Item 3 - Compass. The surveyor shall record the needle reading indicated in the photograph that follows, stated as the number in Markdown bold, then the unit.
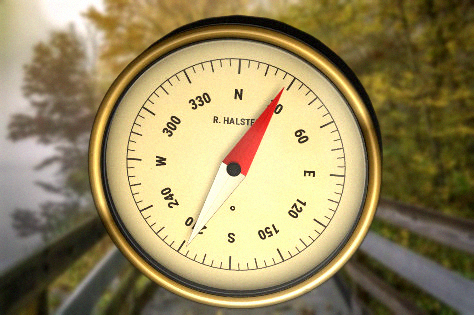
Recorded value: **27.5** °
